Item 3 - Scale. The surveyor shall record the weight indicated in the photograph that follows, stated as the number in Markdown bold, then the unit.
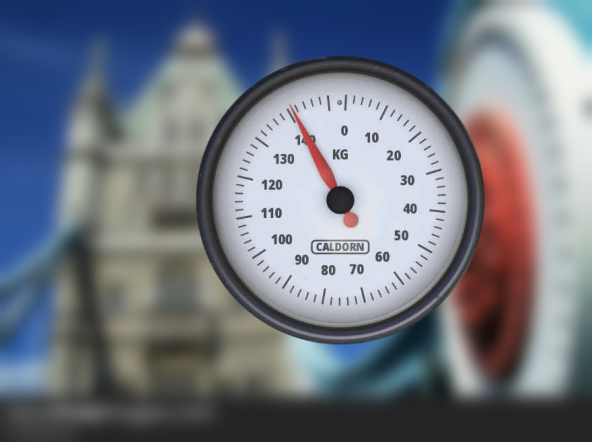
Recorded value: **141** kg
